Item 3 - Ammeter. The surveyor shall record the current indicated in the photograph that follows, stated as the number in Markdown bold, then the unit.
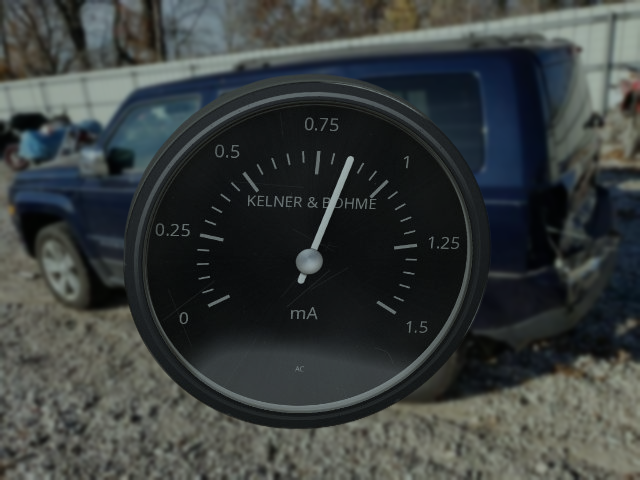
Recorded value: **0.85** mA
